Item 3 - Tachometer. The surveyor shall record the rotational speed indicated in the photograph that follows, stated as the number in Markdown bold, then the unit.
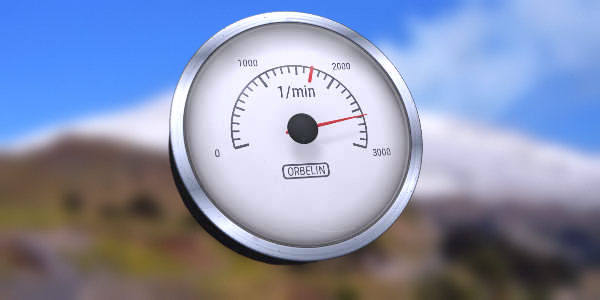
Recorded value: **2600** rpm
